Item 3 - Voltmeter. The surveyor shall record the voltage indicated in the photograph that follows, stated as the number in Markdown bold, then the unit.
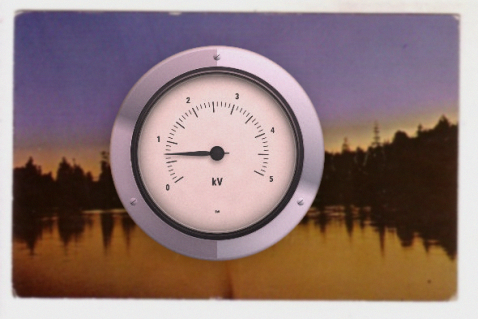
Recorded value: **0.7** kV
